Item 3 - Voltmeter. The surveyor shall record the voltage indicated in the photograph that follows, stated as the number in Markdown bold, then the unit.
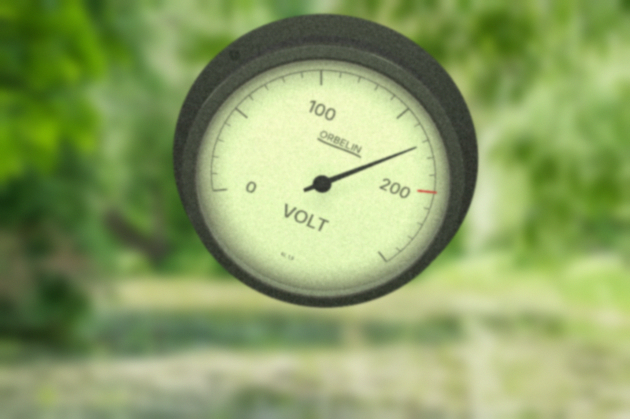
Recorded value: **170** V
